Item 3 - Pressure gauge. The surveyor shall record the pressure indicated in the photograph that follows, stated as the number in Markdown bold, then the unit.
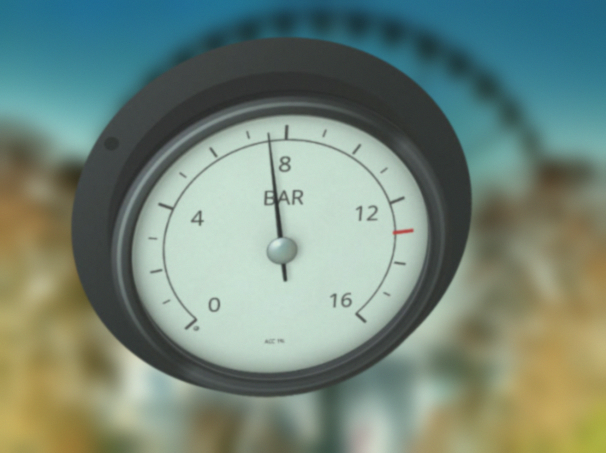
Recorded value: **7.5** bar
